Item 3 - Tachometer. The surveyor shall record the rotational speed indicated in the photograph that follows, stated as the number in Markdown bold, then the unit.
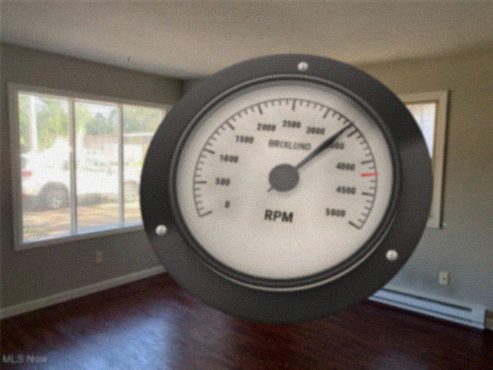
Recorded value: **3400** rpm
